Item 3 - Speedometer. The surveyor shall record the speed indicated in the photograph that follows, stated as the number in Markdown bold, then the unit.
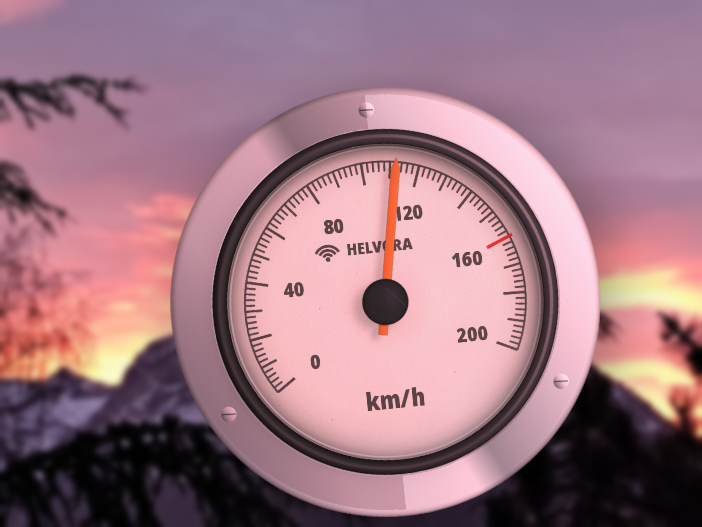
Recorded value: **112** km/h
